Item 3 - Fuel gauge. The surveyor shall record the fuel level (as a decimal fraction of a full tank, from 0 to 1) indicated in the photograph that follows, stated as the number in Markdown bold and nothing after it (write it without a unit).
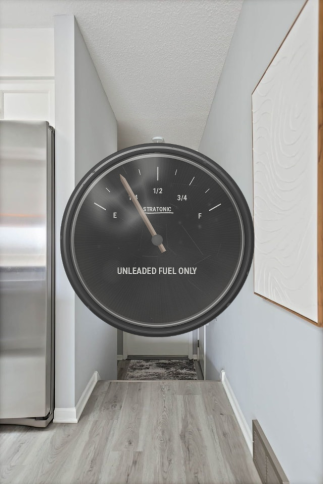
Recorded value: **0.25**
